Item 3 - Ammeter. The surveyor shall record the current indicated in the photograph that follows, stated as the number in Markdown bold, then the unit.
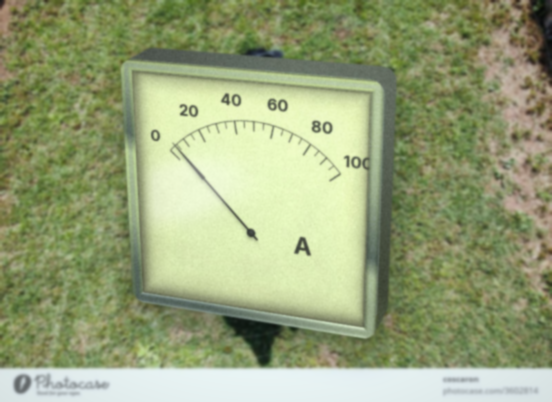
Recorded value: **5** A
